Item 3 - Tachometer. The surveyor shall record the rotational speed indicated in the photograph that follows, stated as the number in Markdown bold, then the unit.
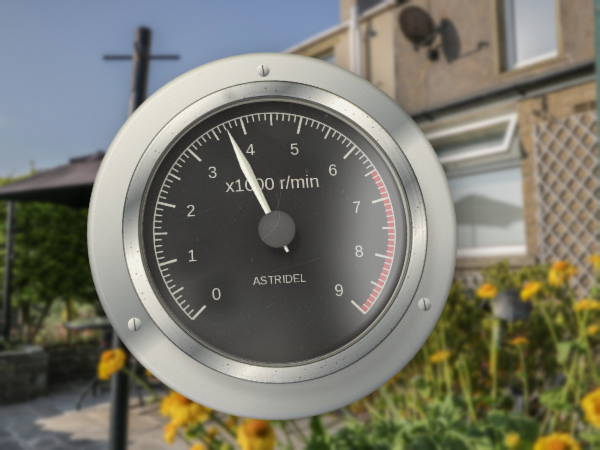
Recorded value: **3700** rpm
